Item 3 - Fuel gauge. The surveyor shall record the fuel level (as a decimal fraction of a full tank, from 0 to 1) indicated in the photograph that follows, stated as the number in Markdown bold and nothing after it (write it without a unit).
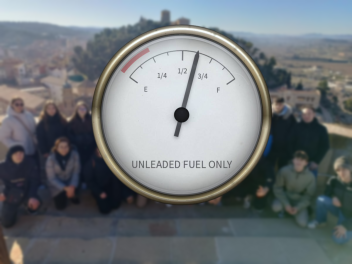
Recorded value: **0.625**
